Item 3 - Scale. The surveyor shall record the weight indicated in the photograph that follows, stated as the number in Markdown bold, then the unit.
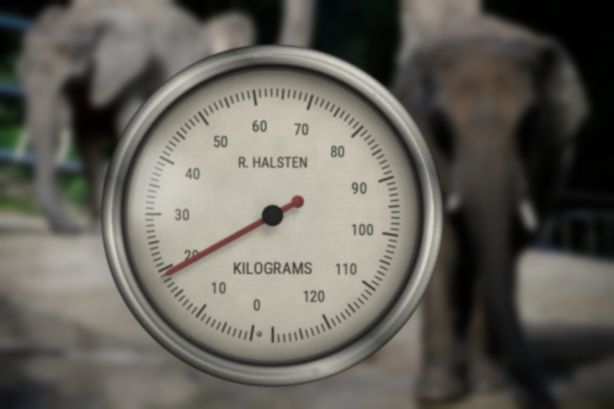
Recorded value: **19** kg
